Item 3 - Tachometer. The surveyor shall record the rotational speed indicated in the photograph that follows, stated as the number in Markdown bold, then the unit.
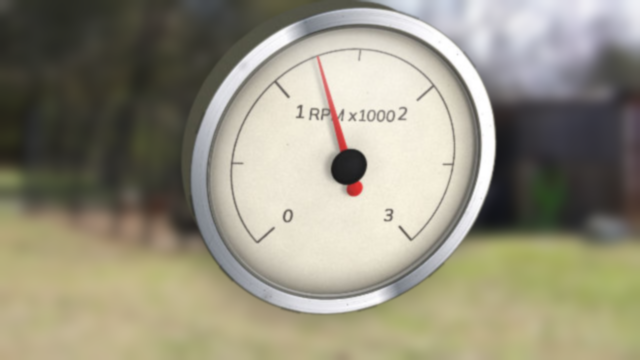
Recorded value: **1250** rpm
